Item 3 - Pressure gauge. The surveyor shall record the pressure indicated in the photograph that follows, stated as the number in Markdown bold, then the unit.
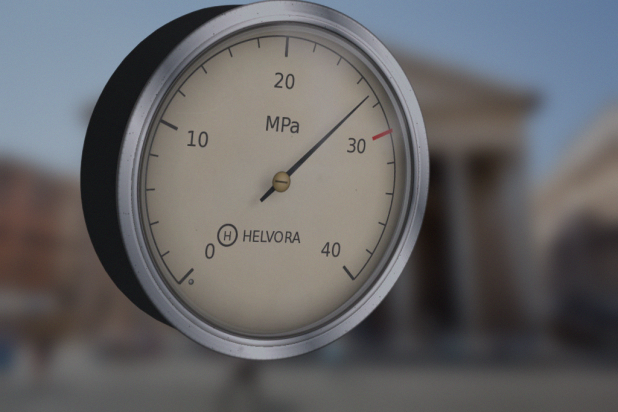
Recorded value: **27** MPa
